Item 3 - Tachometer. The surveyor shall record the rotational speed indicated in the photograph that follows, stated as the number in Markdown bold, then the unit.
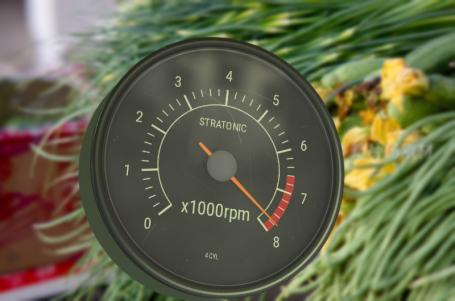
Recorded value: **7800** rpm
